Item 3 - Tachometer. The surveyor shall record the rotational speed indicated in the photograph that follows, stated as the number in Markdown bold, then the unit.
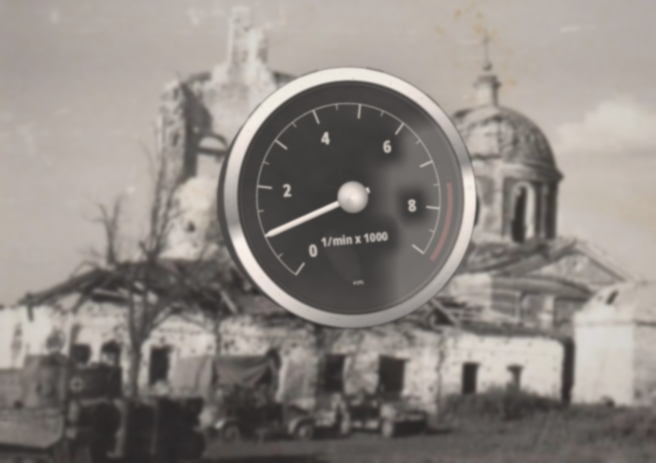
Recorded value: **1000** rpm
